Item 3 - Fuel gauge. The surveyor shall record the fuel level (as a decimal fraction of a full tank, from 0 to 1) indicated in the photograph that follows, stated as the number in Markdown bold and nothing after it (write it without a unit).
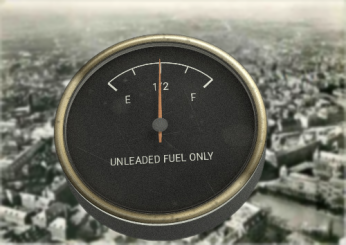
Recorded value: **0.5**
